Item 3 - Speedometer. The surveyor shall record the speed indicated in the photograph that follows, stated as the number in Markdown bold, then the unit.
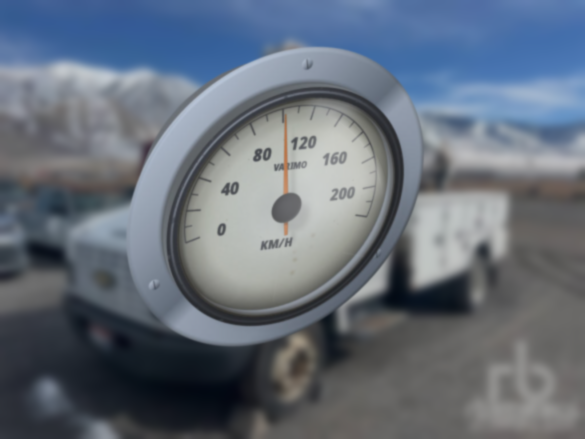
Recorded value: **100** km/h
